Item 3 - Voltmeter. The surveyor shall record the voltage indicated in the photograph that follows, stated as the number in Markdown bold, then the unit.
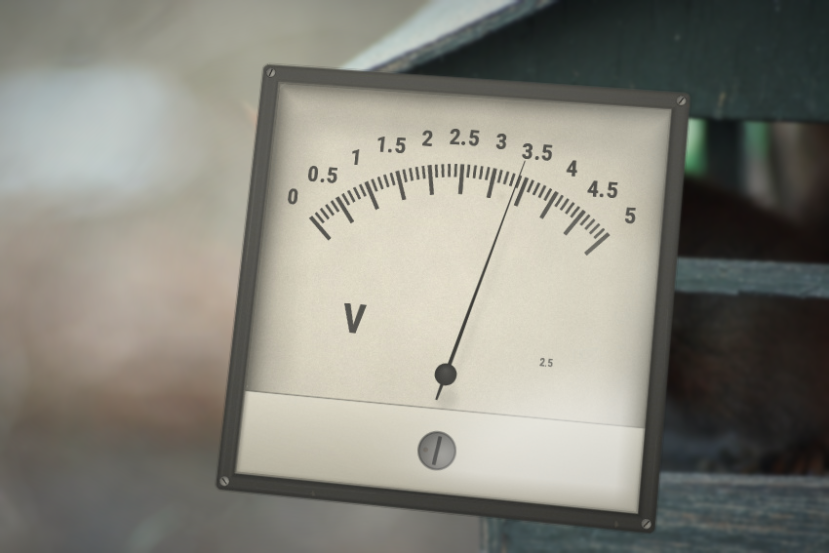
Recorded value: **3.4** V
